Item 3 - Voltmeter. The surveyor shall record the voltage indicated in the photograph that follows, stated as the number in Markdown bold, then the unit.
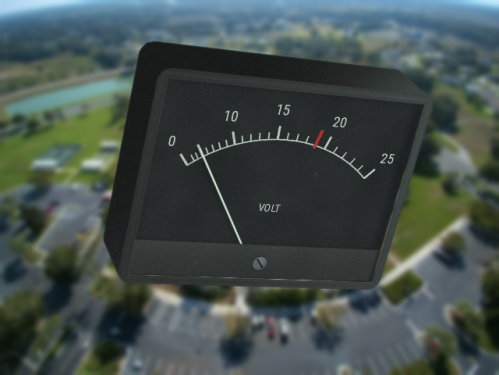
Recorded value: **5** V
